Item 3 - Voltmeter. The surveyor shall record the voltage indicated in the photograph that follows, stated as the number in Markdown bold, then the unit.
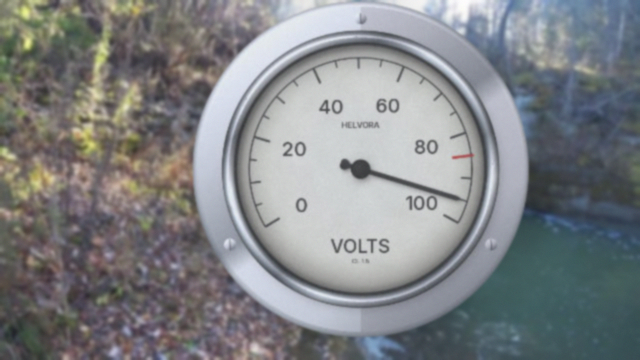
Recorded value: **95** V
